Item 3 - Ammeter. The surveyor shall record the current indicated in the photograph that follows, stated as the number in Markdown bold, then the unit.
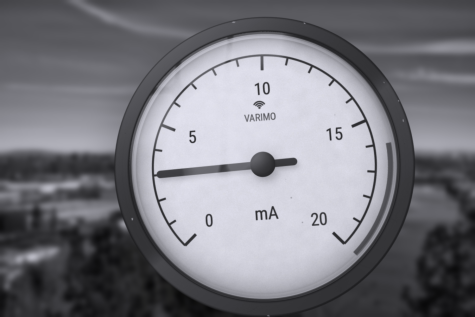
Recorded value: **3** mA
